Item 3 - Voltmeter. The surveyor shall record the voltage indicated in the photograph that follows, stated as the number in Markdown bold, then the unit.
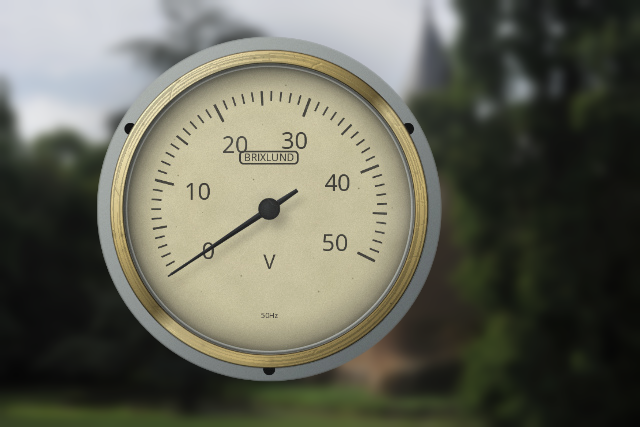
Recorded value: **0** V
